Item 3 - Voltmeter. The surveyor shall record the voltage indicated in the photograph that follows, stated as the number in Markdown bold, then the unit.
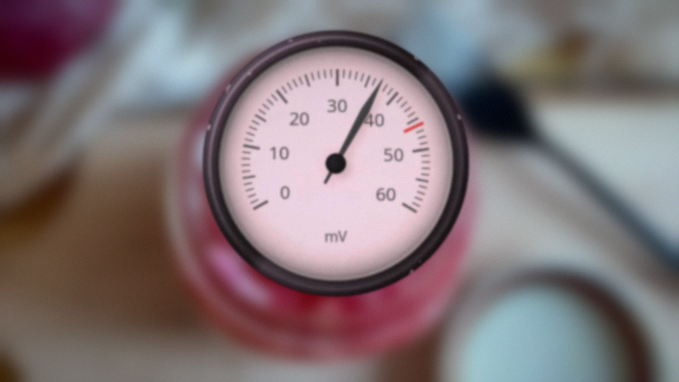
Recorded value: **37** mV
